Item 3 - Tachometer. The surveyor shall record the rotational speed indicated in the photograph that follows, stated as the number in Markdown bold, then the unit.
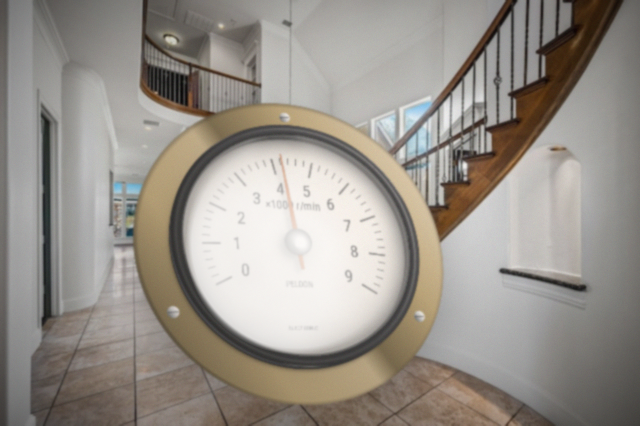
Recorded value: **4200** rpm
